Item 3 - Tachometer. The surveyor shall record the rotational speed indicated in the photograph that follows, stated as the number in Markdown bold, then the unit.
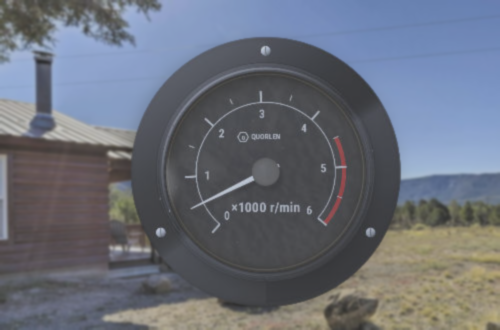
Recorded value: **500** rpm
